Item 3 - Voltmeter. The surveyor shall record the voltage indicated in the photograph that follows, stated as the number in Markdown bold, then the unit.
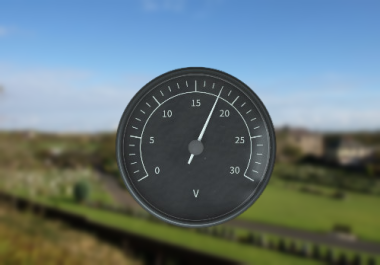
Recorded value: **18** V
